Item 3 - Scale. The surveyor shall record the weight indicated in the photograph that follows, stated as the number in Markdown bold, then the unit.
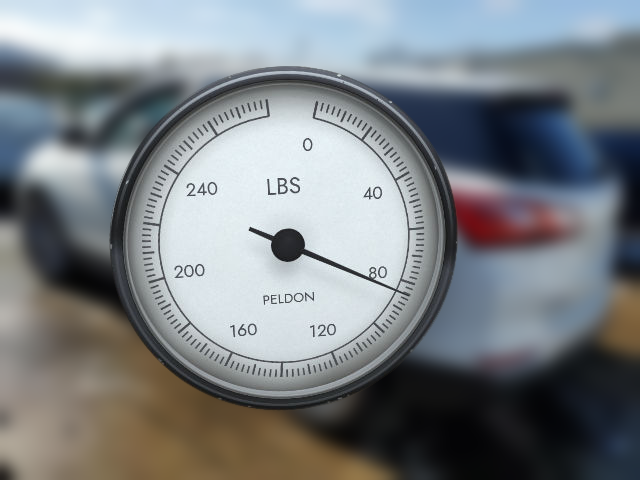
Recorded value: **84** lb
